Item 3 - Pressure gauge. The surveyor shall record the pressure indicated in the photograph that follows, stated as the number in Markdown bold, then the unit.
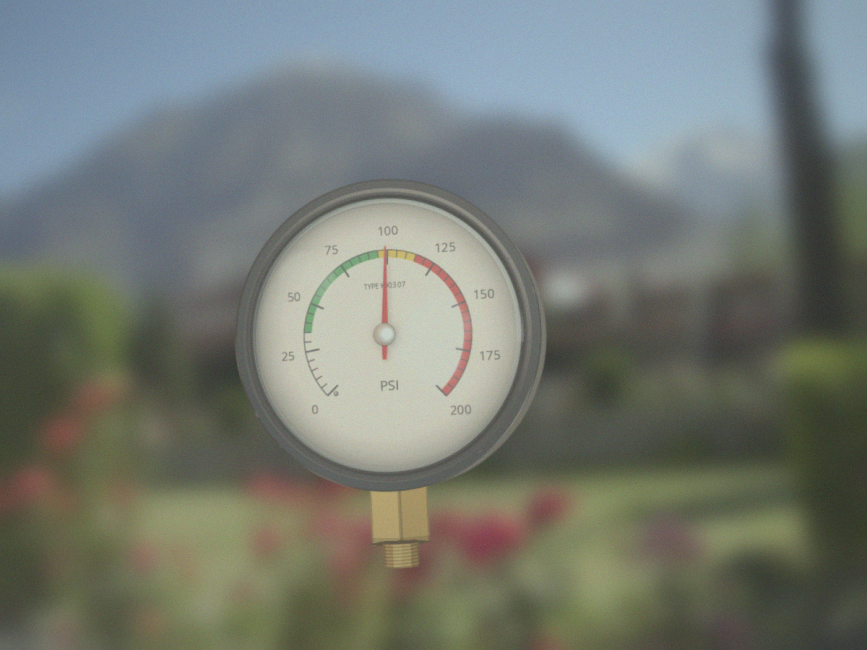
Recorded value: **100** psi
